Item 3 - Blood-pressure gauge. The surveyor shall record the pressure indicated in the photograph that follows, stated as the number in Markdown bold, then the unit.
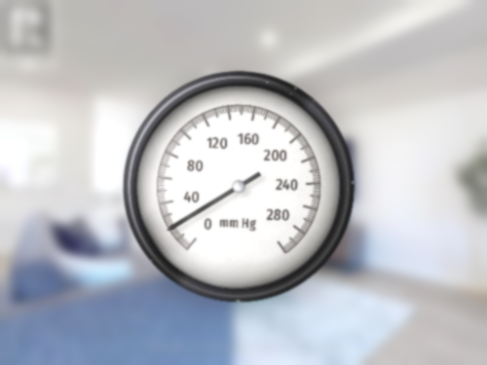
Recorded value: **20** mmHg
